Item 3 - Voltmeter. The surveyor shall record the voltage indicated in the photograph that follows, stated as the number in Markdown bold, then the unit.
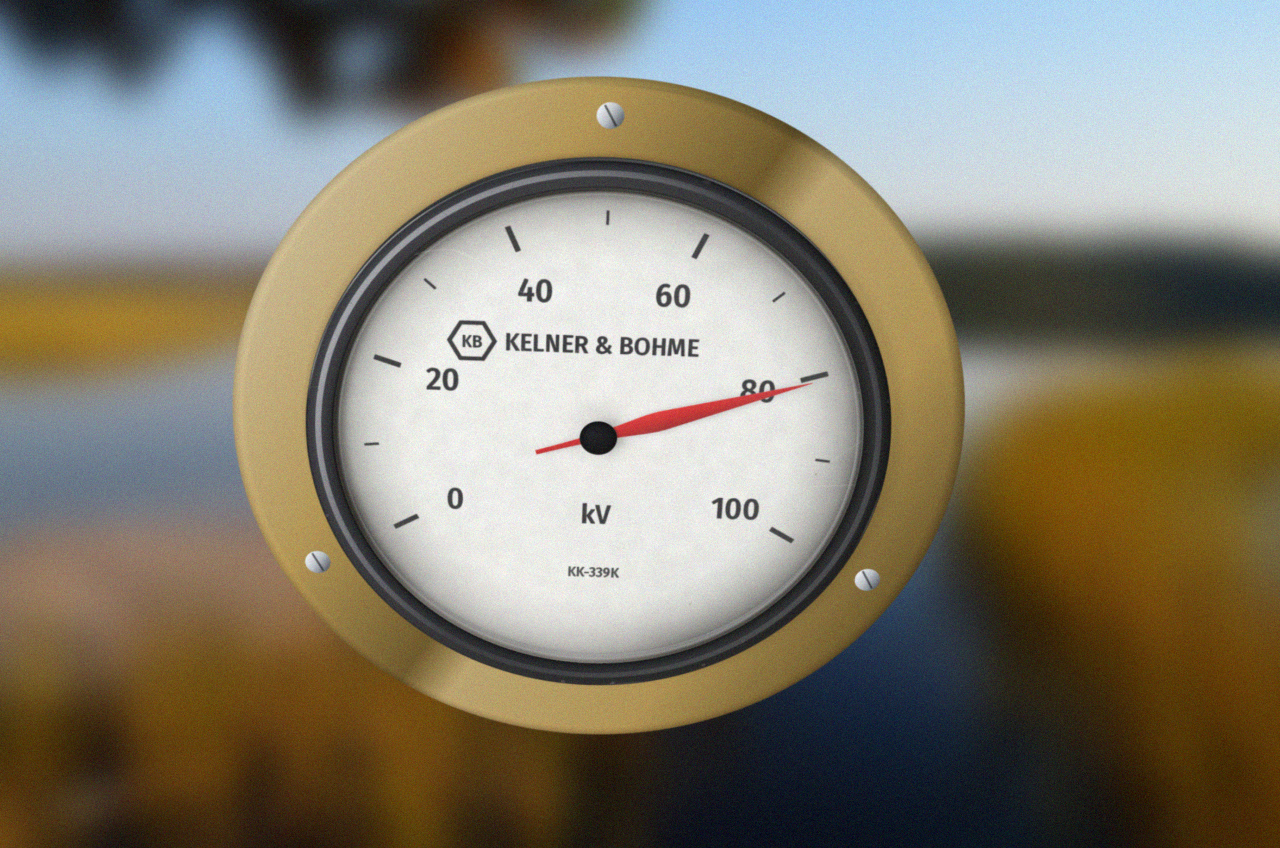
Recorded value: **80** kV
